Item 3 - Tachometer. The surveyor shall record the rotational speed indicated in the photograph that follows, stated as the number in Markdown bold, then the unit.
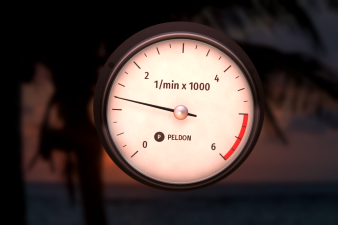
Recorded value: **1250** rpm
